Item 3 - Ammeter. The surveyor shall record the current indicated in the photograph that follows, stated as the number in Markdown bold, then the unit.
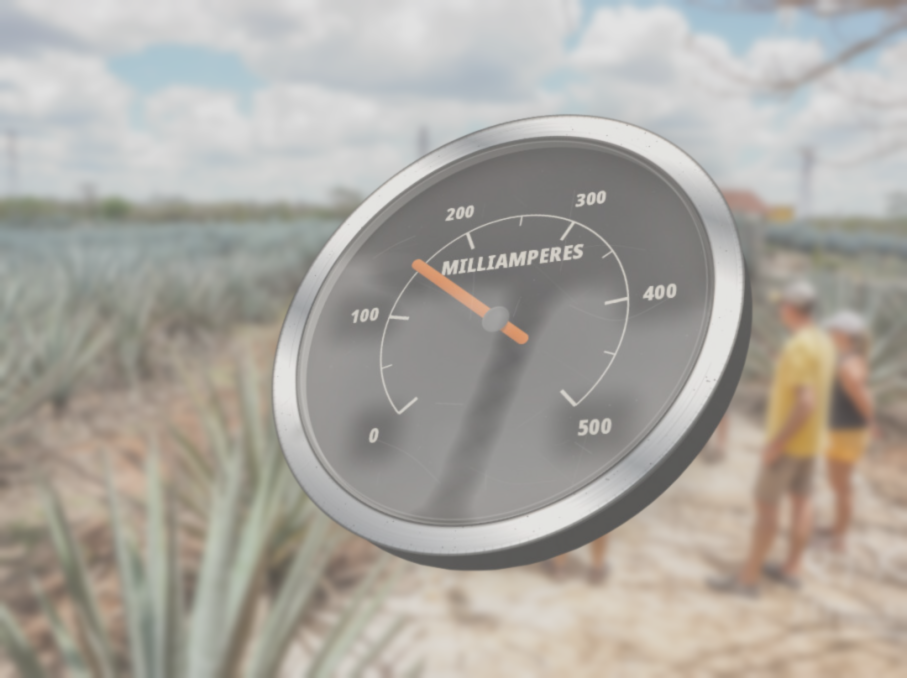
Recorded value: **150** mA
